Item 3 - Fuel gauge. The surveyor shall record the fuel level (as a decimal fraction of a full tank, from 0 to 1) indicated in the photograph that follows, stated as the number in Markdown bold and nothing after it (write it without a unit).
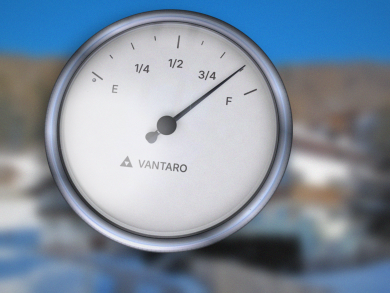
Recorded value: **0.875**
